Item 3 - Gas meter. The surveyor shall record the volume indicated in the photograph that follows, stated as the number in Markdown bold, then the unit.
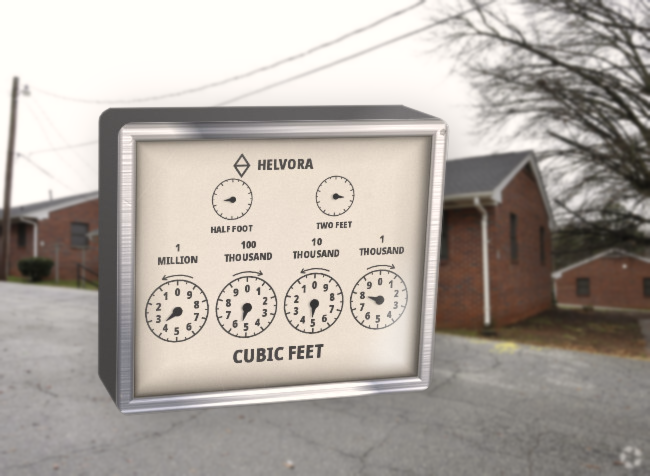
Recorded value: **354800** ft³
